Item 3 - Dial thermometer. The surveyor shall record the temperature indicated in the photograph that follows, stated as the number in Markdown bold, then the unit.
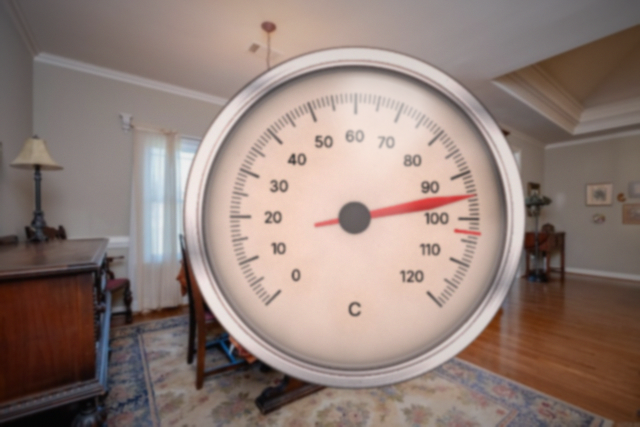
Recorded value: **95** °C
